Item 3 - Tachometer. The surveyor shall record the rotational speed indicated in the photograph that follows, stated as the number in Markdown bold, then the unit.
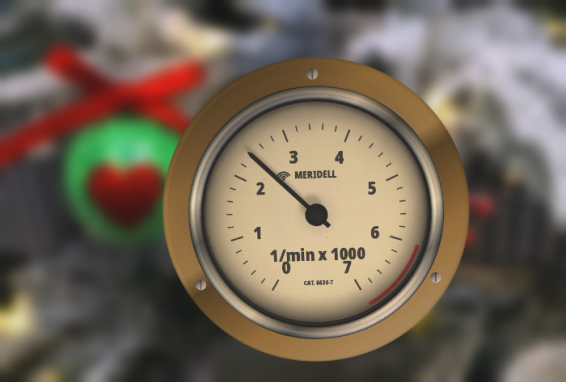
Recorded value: **2400** rpm
